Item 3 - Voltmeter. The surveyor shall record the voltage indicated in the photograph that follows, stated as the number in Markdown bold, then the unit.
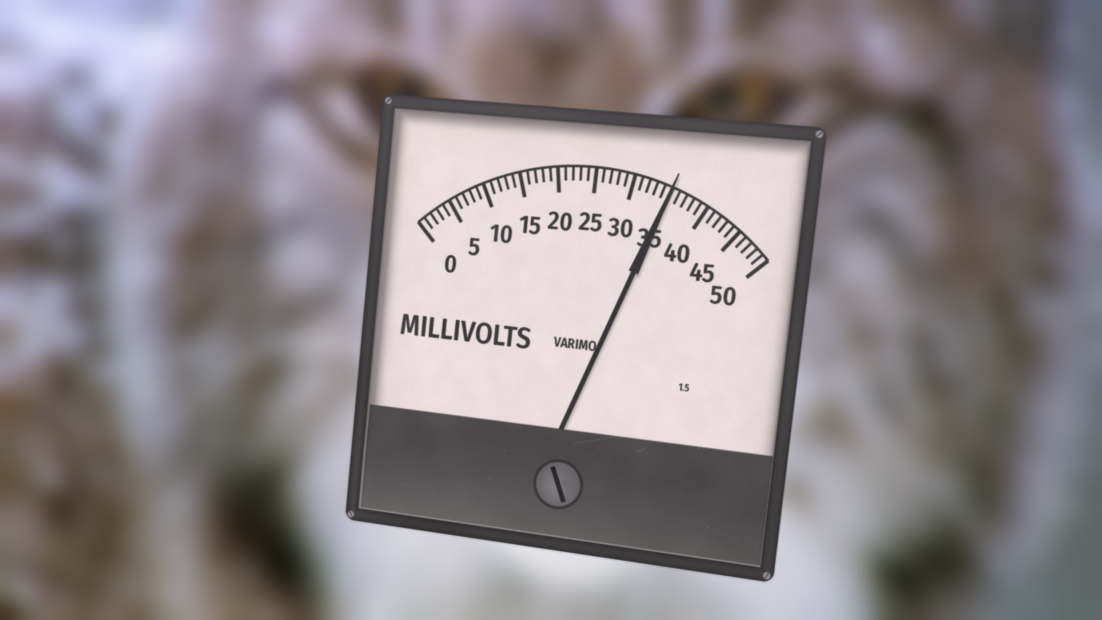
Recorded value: **35** mV
